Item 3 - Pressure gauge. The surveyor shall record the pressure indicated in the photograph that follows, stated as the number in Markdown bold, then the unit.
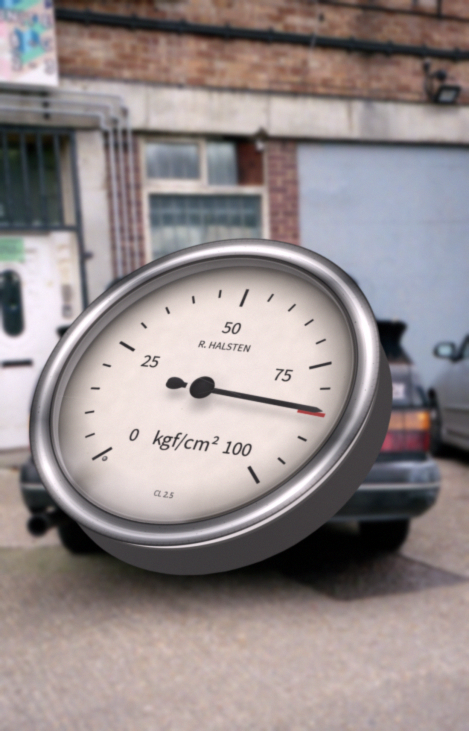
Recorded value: **85** kg/cm²
